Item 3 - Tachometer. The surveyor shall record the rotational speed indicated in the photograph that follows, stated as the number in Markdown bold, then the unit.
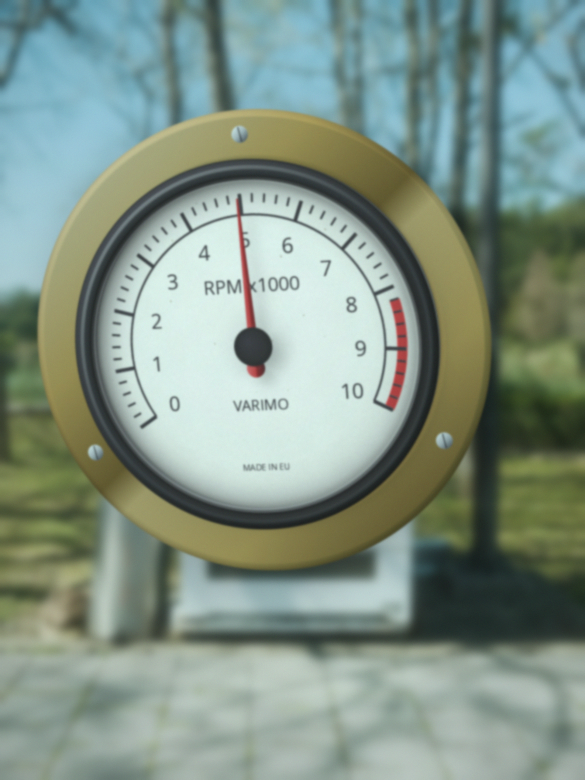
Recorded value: **5000** rpm
